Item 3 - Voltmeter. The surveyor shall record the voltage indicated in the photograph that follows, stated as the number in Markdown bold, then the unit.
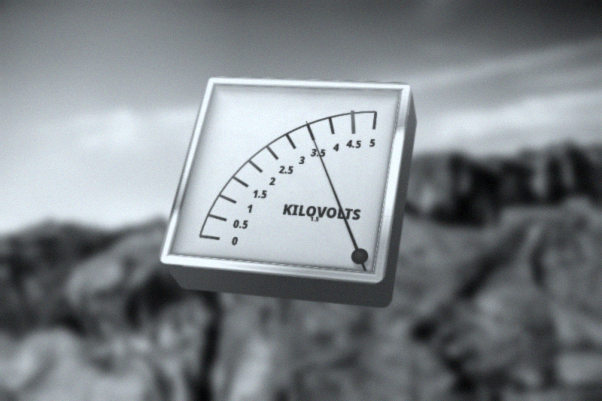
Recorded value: **3.5** kV
